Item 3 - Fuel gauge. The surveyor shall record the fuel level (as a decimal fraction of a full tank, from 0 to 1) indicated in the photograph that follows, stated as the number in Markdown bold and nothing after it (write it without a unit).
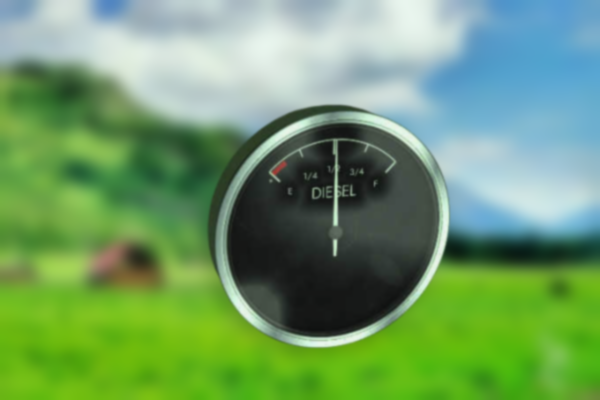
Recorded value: **0.5**
